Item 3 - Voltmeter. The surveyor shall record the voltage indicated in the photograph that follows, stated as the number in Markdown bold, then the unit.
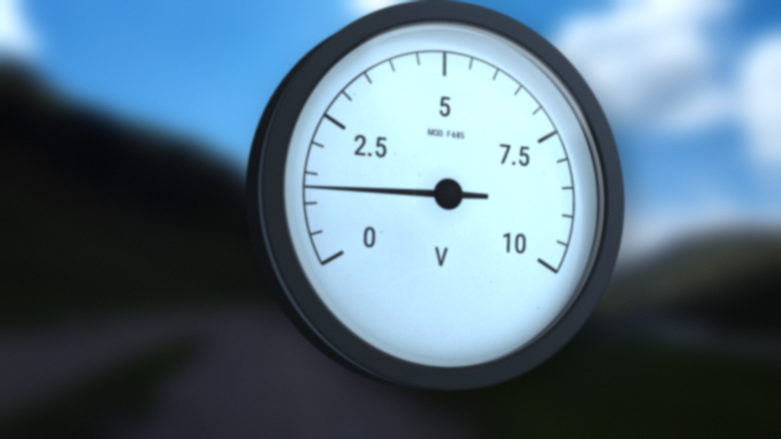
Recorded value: **1.25** V
